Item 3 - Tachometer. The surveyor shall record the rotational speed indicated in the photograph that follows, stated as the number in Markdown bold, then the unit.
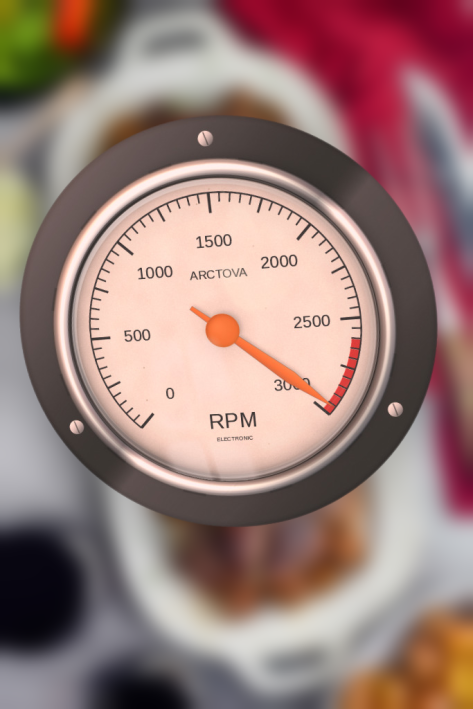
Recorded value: **2950** rpm
